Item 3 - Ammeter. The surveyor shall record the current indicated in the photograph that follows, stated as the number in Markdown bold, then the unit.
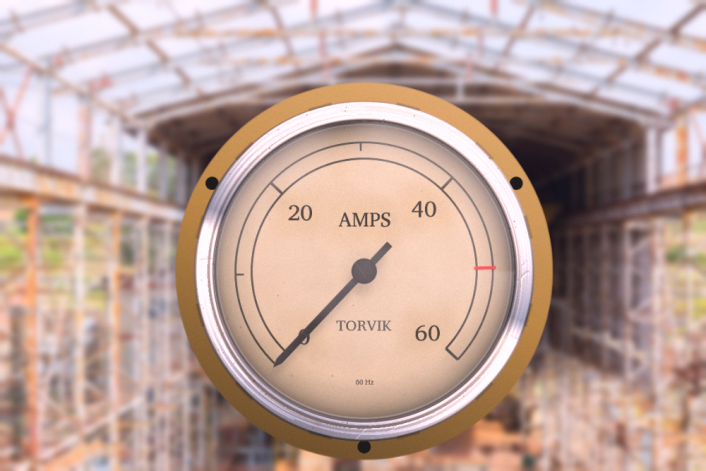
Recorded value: **0** A
